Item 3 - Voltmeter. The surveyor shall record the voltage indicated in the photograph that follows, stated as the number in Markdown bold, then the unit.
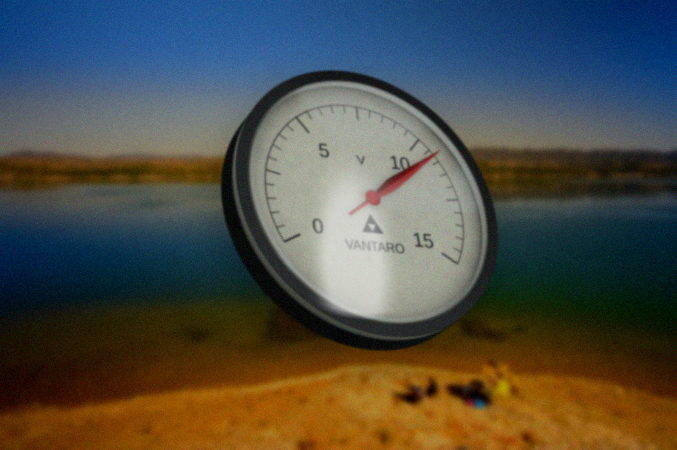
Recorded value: **10.75** V
